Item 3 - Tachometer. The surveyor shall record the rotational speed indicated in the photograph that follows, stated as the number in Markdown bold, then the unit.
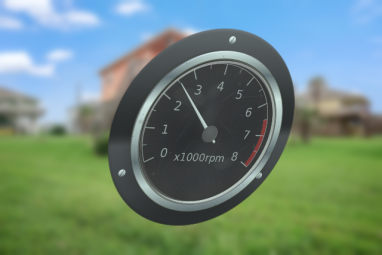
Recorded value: **2500** rpm
